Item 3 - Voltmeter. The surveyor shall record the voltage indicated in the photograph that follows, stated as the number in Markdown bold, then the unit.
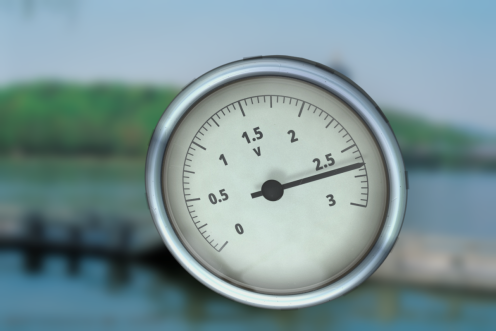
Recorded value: **2.65** V
